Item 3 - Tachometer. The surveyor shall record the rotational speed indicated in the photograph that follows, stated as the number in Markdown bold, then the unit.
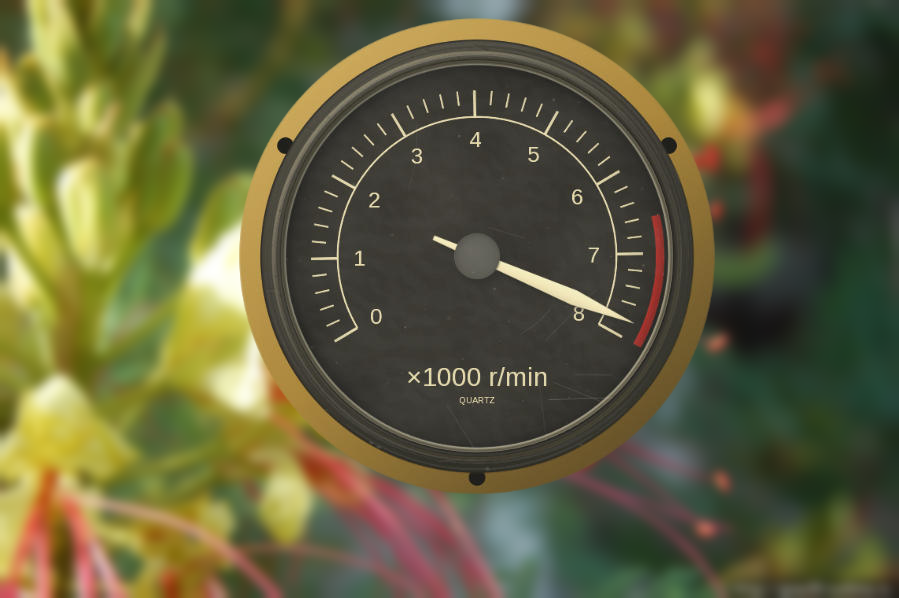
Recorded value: **7800** rpm
